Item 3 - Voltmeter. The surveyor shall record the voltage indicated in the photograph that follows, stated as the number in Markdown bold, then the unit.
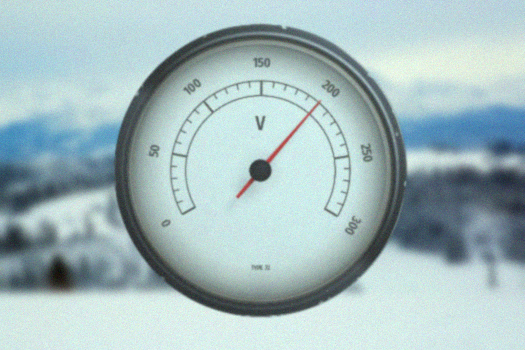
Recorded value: **200** V
